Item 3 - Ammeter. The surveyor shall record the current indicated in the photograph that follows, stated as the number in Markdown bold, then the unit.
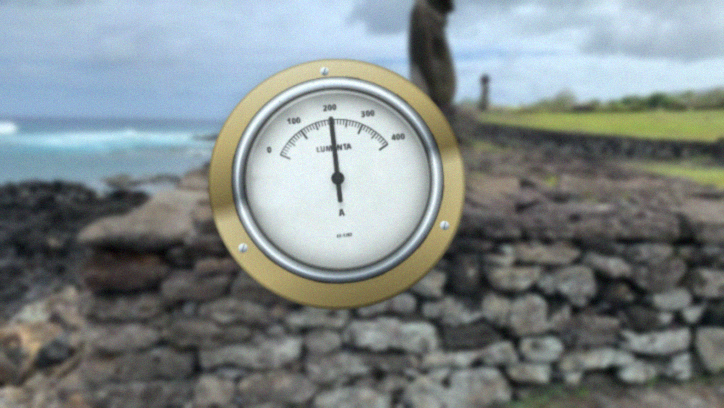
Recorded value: **200** A
